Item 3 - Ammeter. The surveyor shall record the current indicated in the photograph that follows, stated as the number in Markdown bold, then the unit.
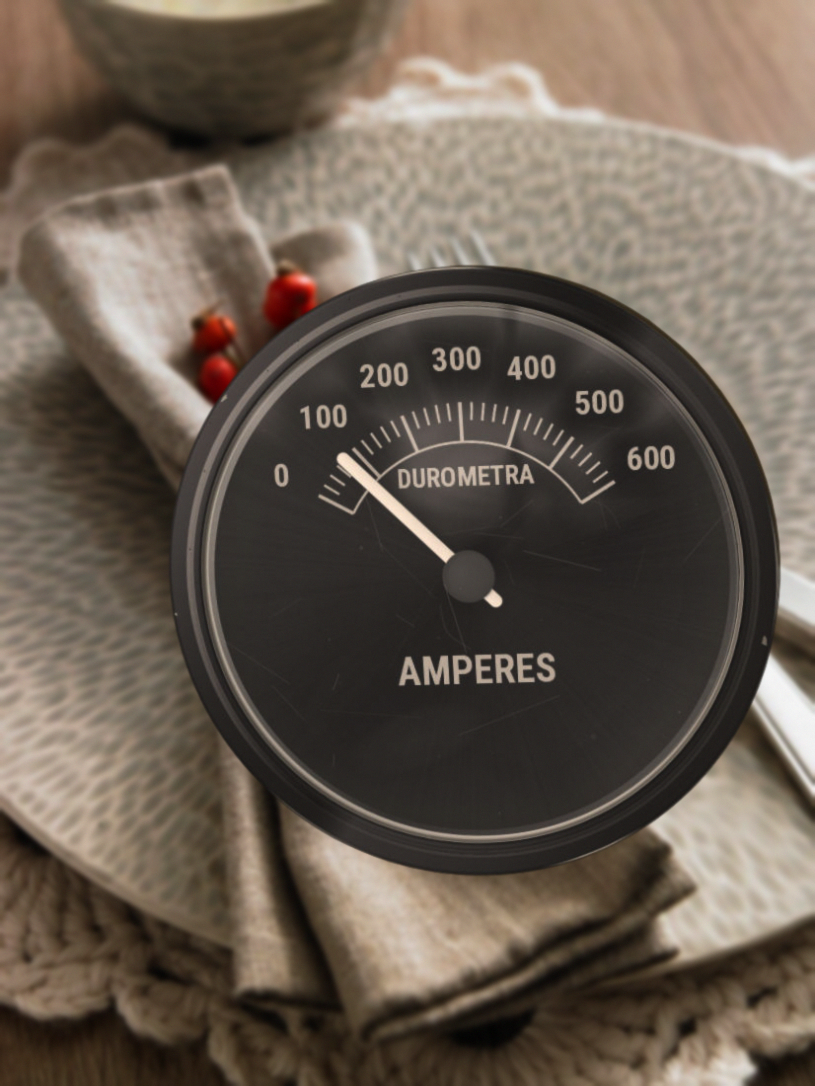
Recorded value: **80** A
